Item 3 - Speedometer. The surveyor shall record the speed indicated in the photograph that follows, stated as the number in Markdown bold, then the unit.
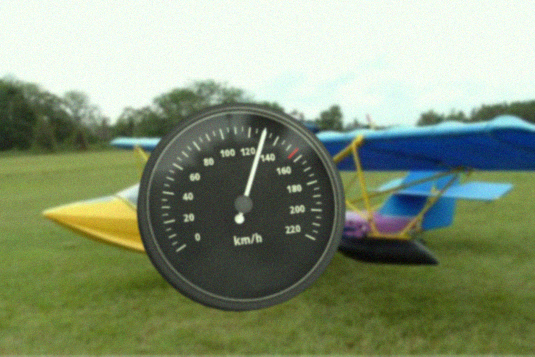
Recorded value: **130** km/h
